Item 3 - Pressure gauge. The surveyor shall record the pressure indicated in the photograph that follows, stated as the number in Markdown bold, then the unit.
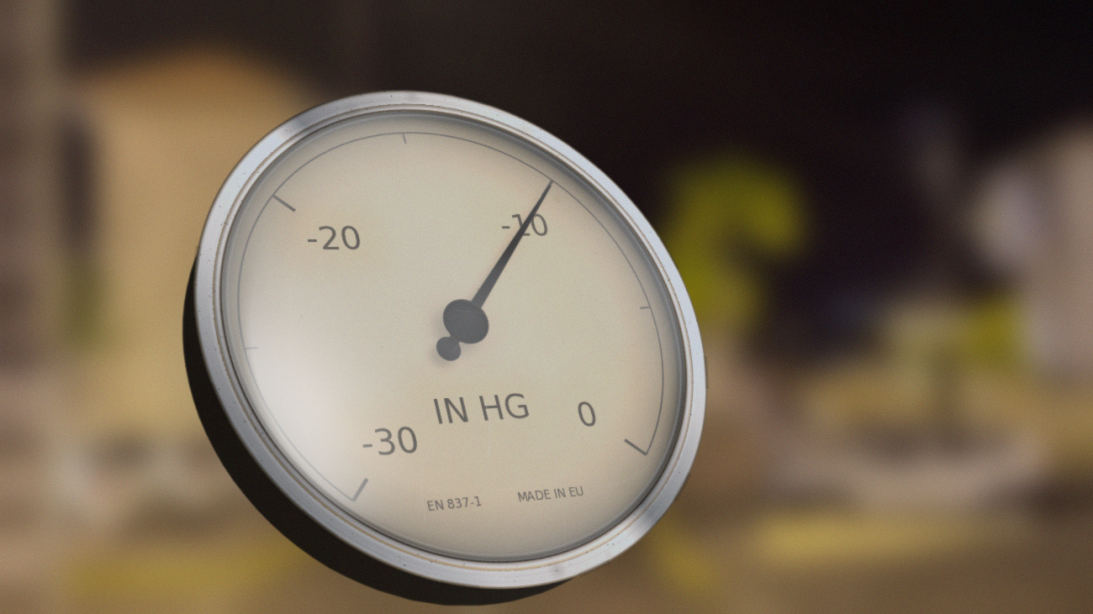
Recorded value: **-10** inHg
